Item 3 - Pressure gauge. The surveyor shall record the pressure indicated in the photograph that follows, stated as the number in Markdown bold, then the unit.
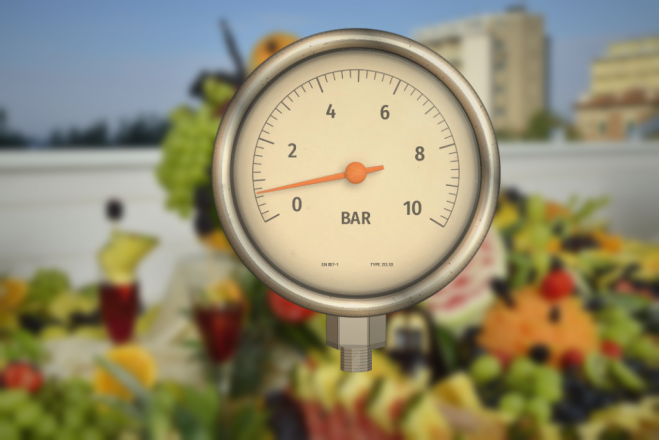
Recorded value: **0.7** bar
